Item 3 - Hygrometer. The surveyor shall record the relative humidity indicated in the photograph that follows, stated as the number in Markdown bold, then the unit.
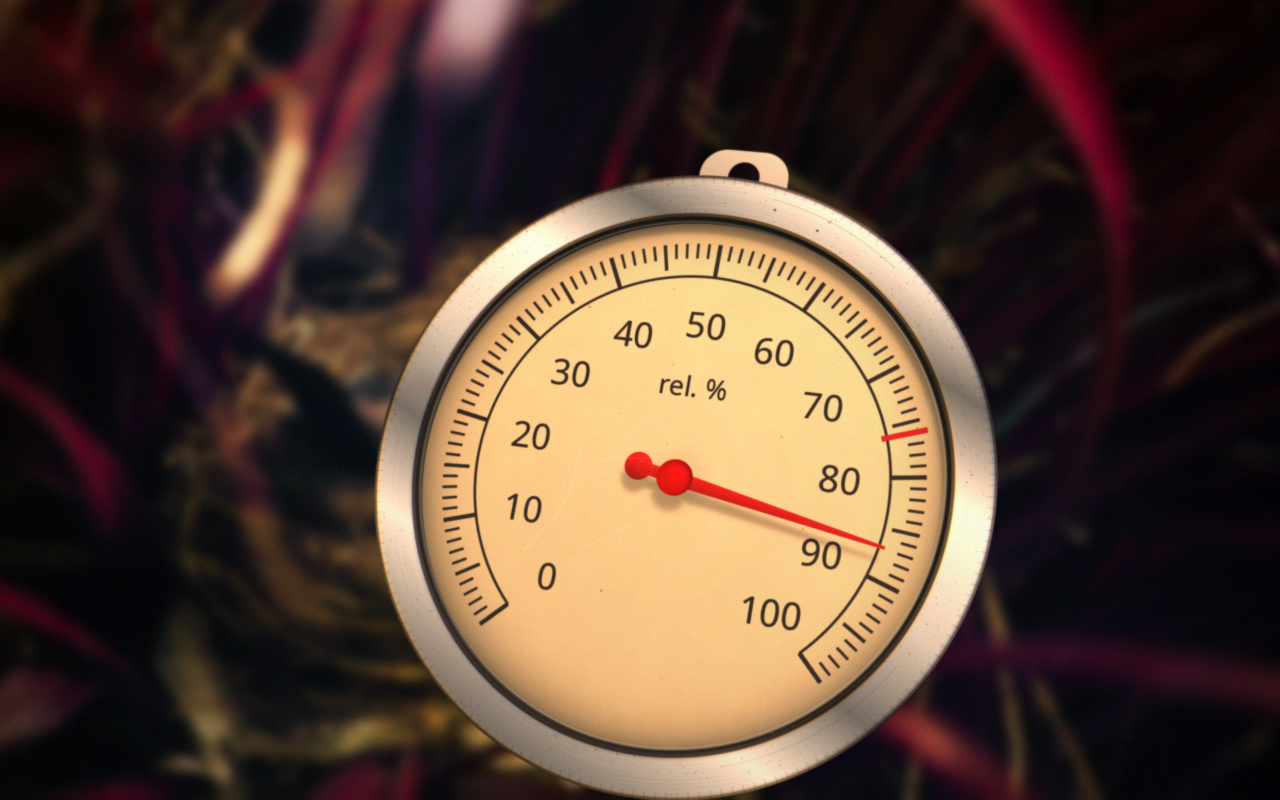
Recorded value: **87** %
